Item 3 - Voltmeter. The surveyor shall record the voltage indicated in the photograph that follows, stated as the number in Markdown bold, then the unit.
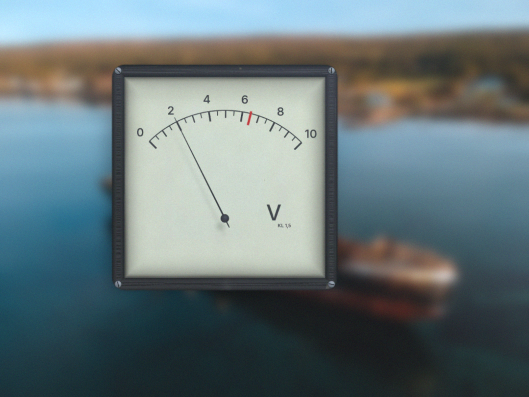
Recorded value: **2** V
